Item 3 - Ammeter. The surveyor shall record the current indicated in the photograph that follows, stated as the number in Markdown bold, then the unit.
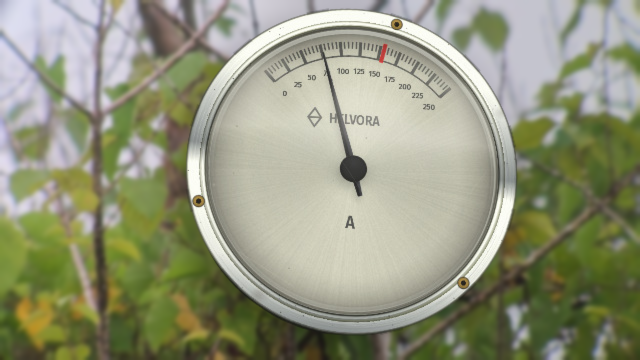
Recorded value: **75** A
